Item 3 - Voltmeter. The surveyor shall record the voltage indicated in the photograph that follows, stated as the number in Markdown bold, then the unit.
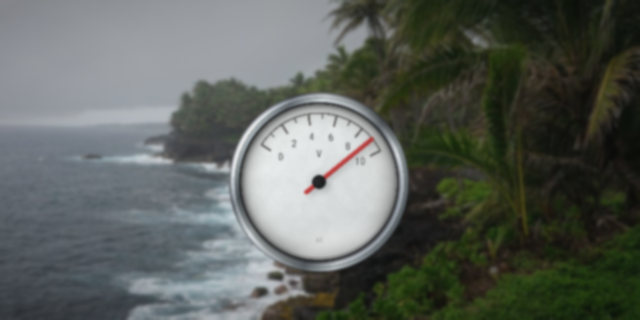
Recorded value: **9** V
